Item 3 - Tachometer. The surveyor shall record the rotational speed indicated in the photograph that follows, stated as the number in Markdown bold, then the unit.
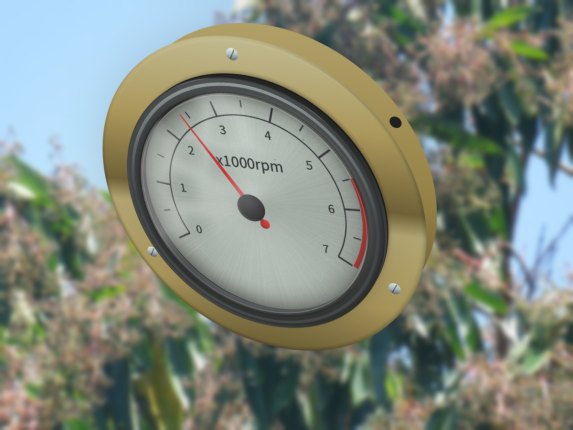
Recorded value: **2500** rpm
